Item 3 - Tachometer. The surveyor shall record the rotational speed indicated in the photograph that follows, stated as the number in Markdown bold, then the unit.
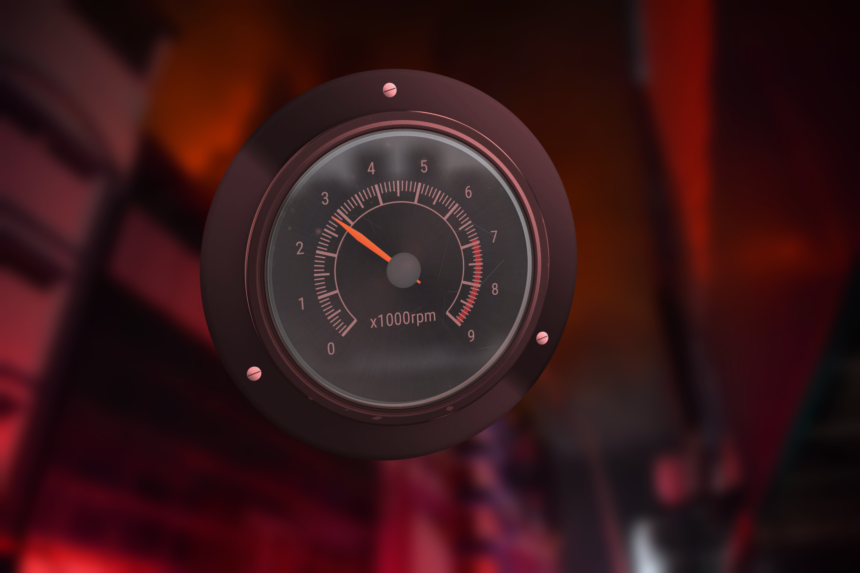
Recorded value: **2800** rpm
